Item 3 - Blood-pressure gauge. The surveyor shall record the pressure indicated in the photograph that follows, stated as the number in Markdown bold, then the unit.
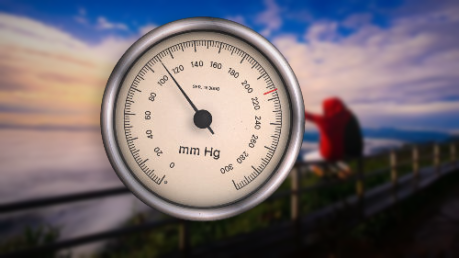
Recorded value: **110** mmHg
